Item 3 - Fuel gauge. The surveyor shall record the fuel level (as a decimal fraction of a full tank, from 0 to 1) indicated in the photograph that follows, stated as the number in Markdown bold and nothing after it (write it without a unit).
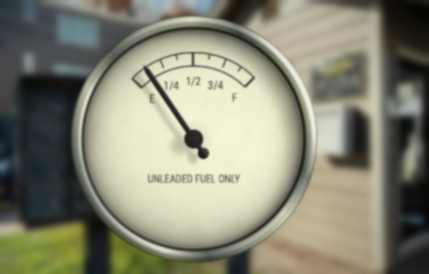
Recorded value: **0.125**
